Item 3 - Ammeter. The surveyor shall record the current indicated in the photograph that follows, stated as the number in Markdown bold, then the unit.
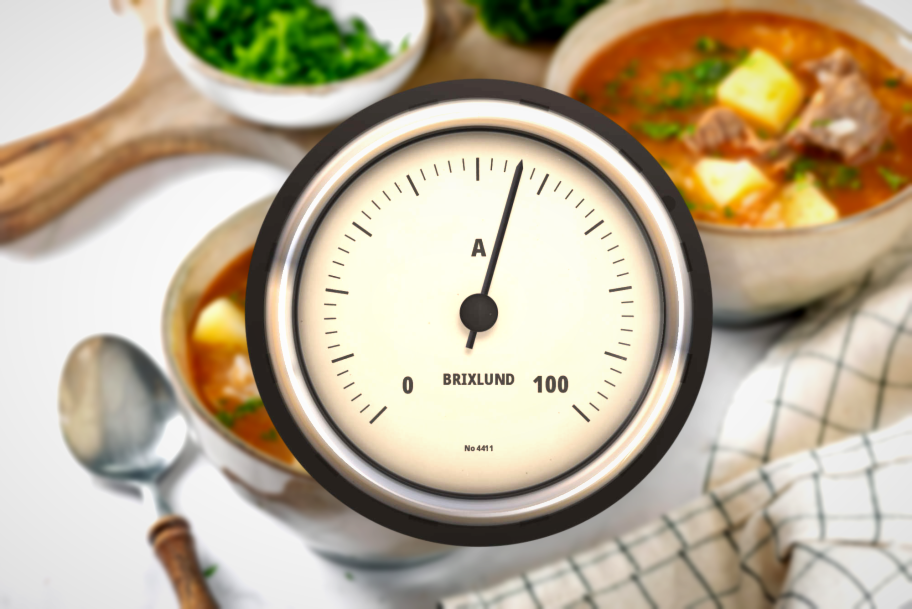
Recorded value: **56** A
